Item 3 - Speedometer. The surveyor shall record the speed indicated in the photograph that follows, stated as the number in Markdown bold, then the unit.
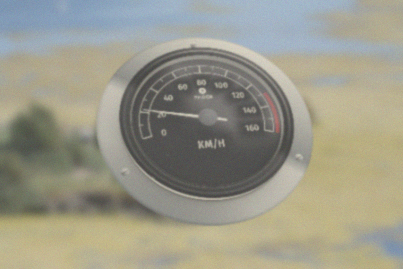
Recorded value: **20** km/h
